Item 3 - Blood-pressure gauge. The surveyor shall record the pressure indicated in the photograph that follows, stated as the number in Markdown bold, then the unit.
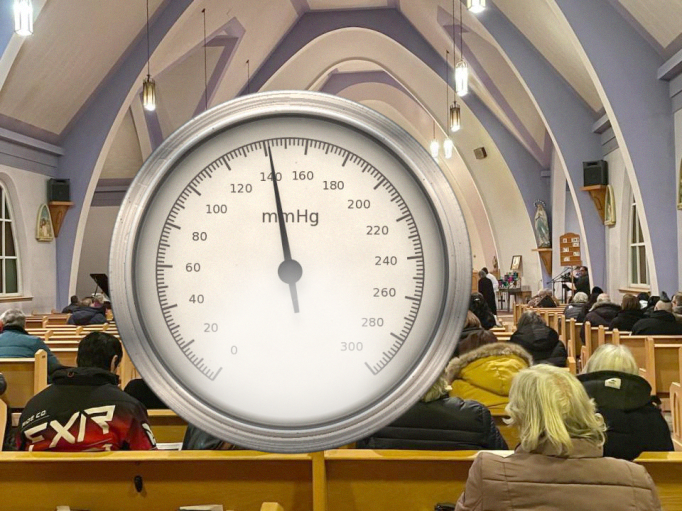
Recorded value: **142** mmHg
